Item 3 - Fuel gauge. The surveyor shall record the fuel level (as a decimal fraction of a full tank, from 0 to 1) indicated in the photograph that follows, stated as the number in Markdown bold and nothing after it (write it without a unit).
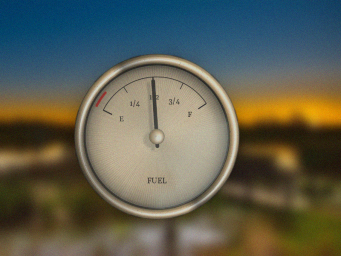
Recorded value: **0.5**
